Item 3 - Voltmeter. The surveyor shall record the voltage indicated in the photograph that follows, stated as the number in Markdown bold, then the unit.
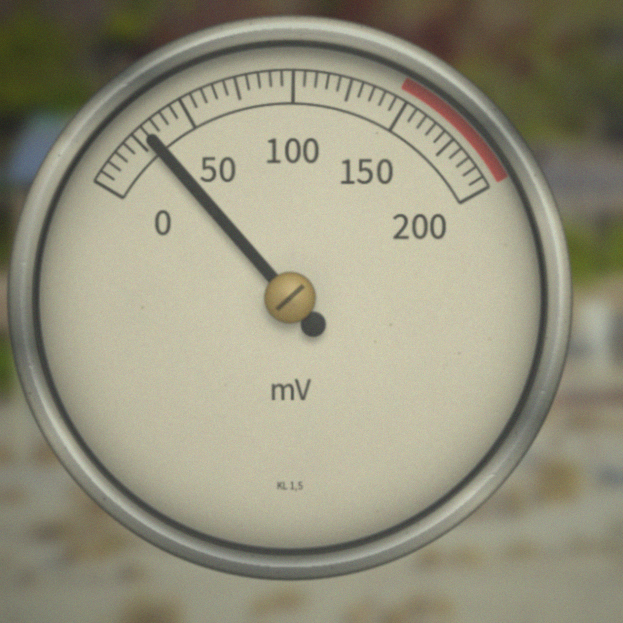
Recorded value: **30** mV
